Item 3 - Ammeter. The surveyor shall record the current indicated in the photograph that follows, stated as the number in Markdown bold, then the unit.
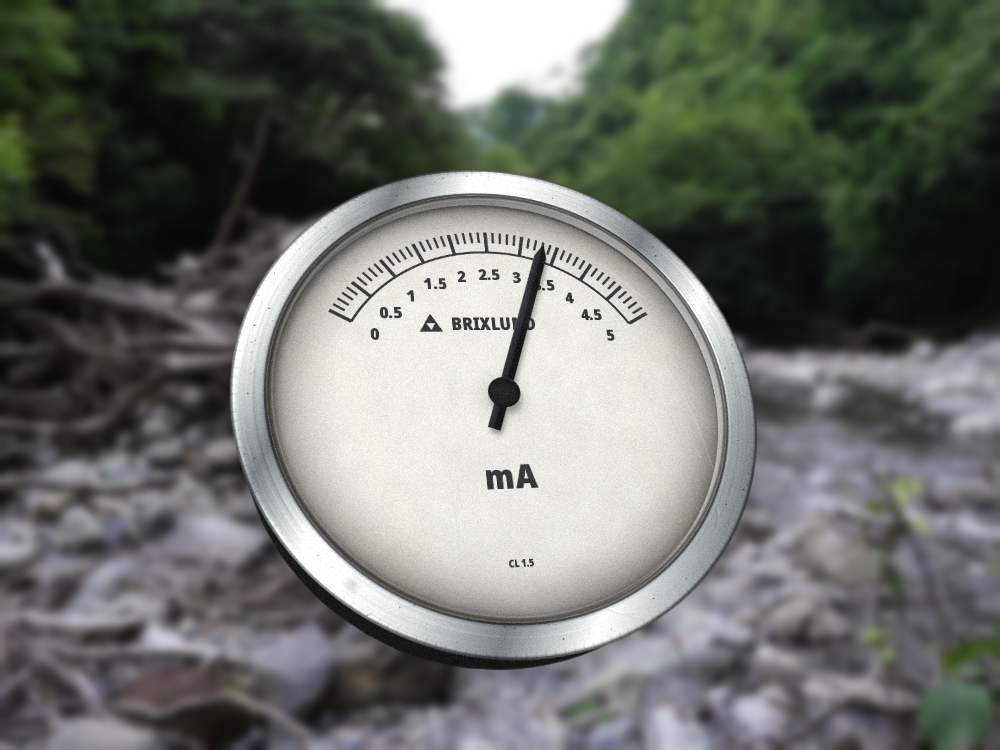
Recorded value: **3.3** mA
